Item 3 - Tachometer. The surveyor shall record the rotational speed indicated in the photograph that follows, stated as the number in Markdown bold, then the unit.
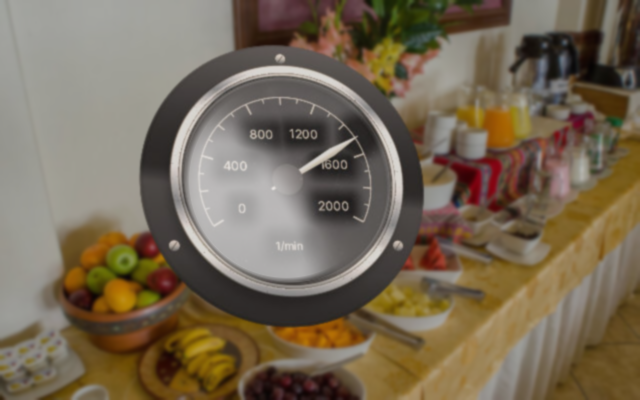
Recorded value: **1500** rpm
